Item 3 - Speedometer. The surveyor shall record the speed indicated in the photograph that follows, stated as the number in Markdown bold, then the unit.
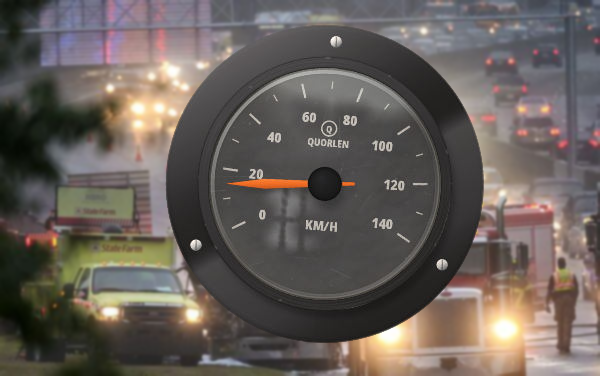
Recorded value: **15** km/h
